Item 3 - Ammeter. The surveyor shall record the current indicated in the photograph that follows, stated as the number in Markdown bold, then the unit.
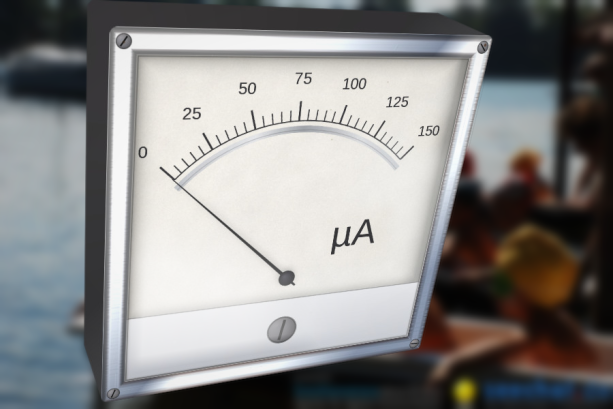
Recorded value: **0** µA
